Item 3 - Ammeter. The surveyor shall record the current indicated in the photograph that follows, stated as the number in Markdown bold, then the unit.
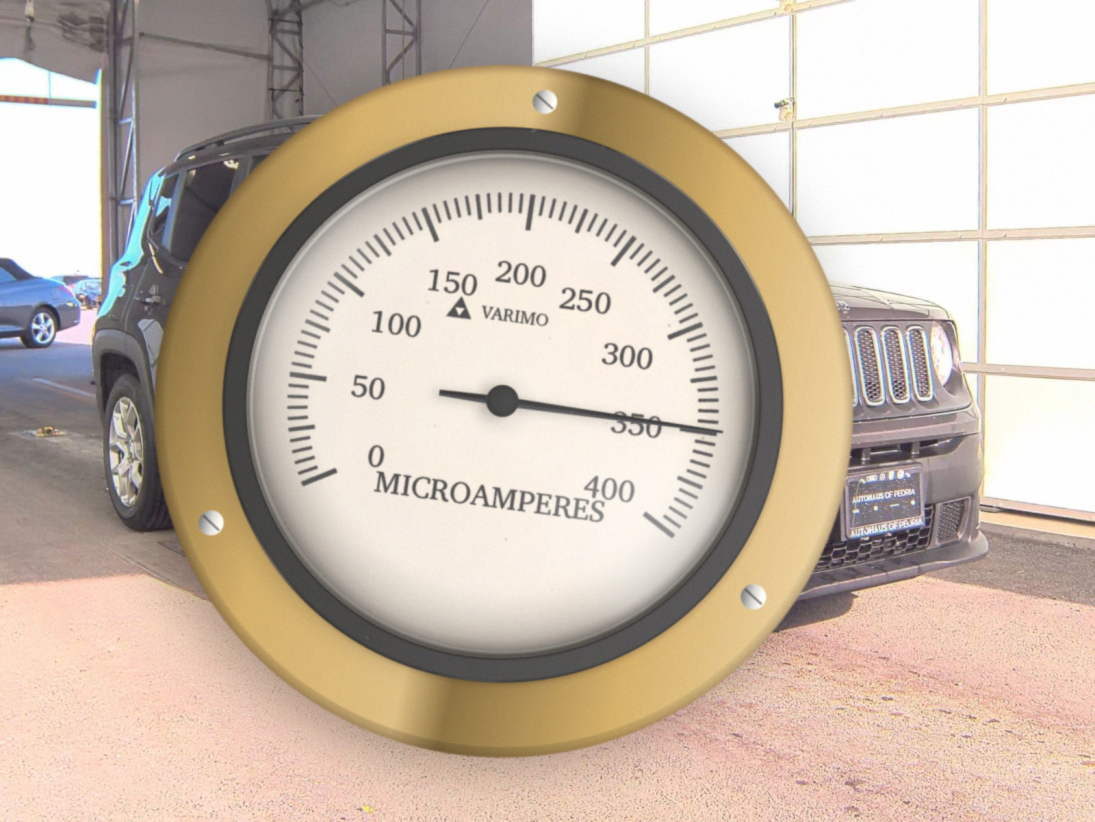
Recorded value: **350** µA
